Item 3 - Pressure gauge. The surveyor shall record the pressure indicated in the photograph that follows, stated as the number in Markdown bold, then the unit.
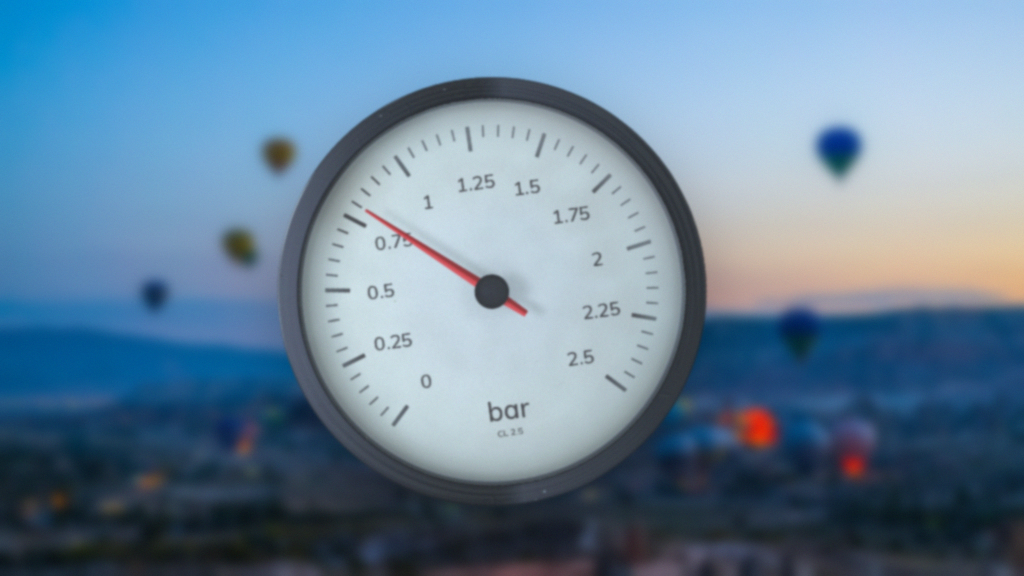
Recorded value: **0.8** bar
